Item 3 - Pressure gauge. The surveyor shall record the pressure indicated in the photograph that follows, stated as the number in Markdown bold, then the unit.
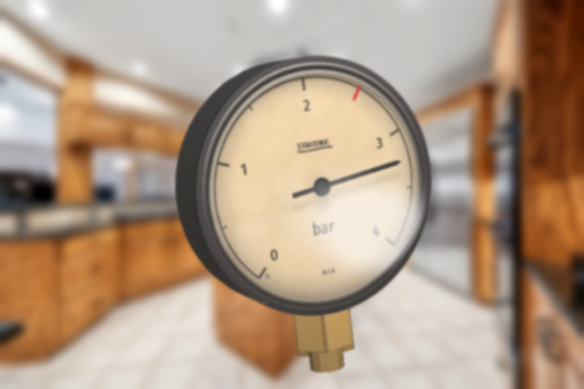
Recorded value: **3.25** bar
